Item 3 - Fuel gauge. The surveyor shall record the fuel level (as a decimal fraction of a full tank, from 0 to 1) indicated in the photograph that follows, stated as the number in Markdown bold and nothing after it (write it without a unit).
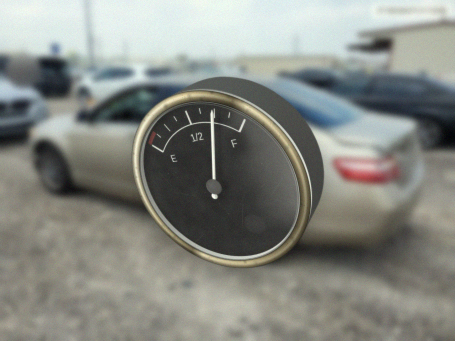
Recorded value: **0.75**
